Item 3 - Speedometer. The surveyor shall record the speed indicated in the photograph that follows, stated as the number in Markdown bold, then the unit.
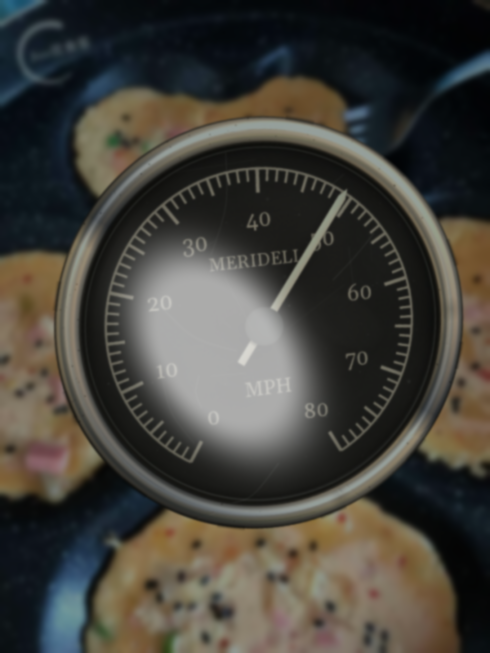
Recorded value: **49** mph
